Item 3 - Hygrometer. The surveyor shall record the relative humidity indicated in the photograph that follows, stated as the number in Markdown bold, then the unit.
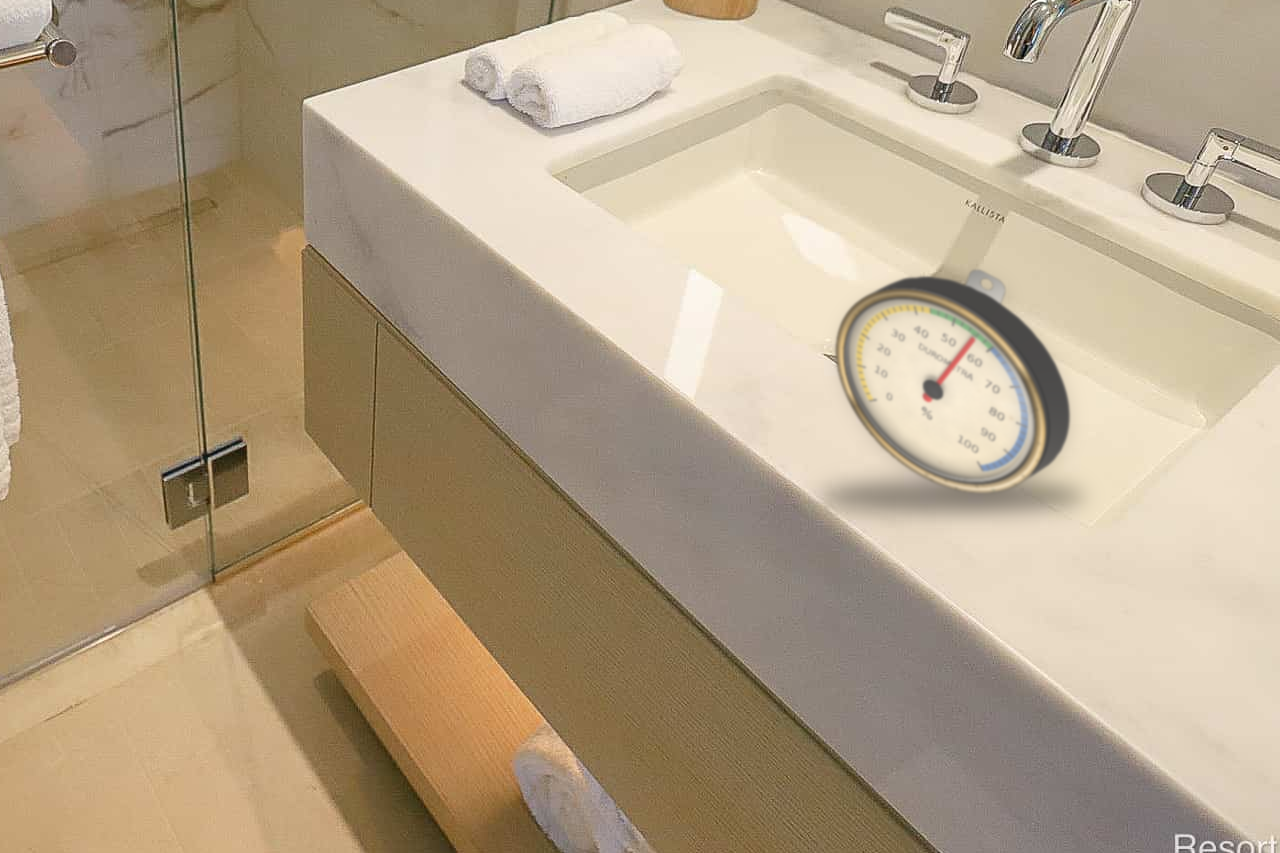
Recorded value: **56** %
